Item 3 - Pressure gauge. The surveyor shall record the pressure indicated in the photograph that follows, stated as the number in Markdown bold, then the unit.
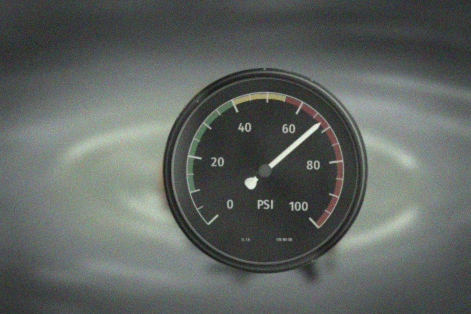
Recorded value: **67.5** psi
